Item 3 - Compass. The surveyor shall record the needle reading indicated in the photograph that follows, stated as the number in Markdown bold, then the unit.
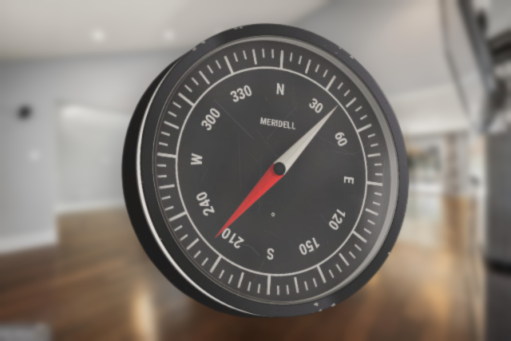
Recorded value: **220** °
